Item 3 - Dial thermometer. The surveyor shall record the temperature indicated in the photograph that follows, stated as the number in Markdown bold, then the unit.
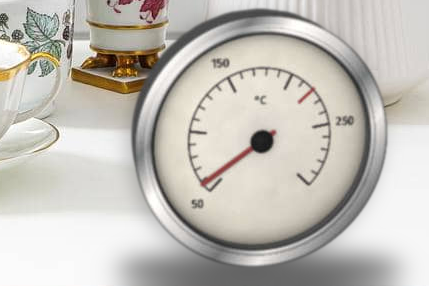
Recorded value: **60** °C
